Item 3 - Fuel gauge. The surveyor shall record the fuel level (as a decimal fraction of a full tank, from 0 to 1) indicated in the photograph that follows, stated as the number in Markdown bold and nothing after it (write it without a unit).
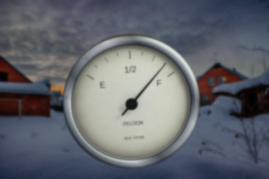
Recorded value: **0.875**
